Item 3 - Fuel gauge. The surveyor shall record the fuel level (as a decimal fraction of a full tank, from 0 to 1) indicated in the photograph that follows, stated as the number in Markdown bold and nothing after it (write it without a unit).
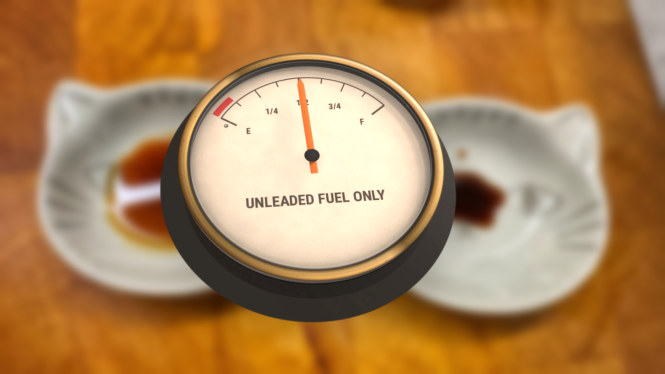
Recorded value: **0.5**
